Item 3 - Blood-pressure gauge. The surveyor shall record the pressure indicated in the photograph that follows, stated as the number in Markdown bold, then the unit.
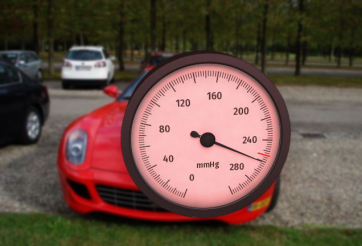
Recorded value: **260** mmHg
